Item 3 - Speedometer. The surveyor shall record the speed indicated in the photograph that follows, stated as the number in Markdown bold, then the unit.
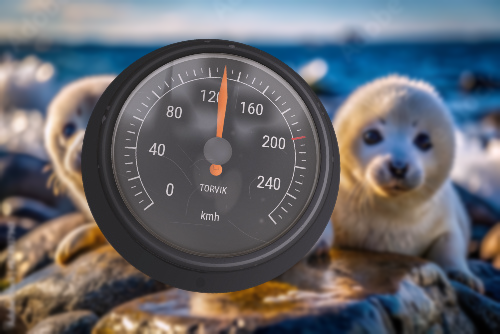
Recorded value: **130** km/h
